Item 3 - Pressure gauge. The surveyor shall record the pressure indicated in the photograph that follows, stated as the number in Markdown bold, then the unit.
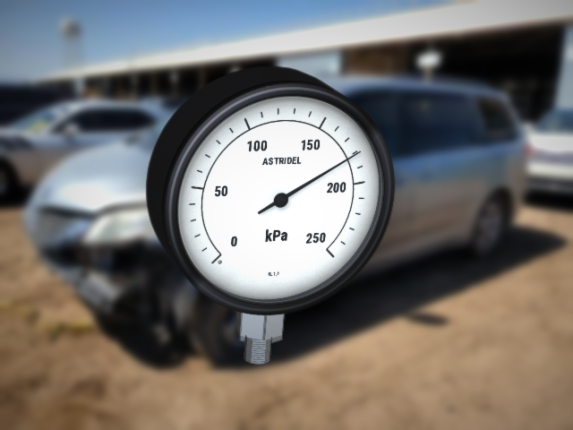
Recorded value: **180** kPa
